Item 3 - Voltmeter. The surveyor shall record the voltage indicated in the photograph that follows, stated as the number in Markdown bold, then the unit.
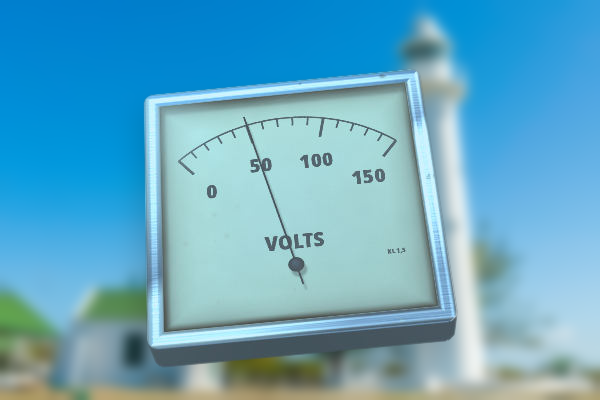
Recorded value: **50** V
